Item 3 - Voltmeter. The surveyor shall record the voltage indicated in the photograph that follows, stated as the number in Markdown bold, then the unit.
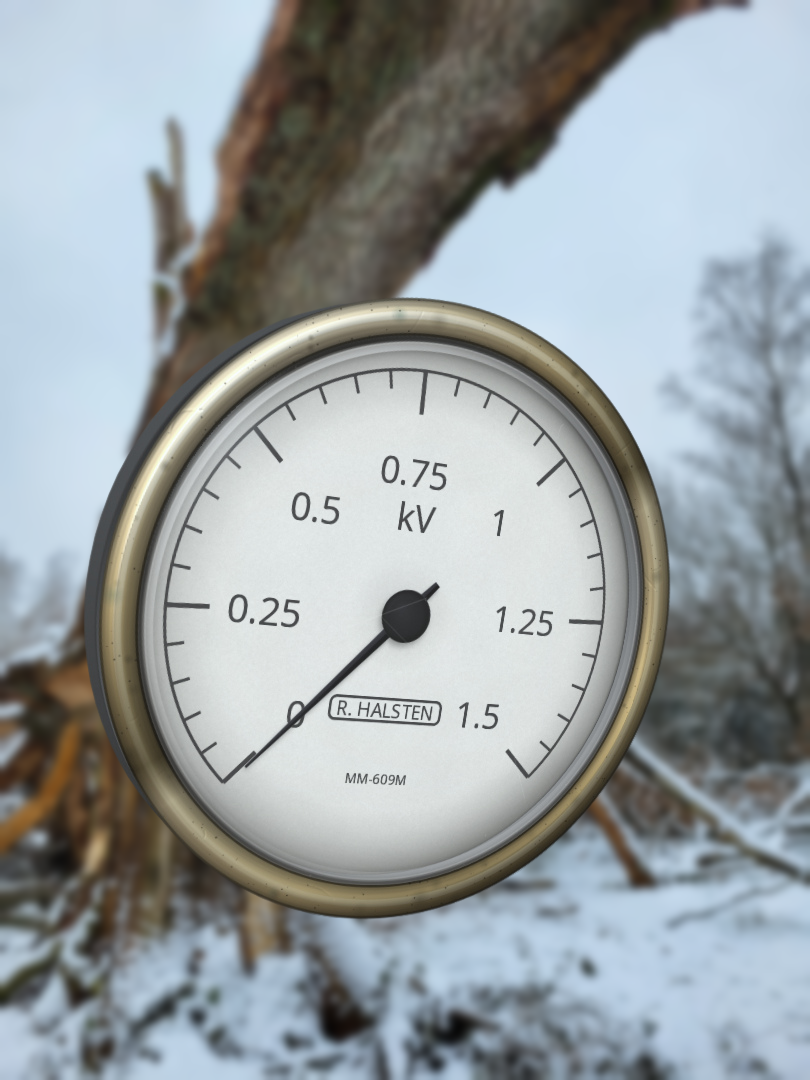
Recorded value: **0** kV
